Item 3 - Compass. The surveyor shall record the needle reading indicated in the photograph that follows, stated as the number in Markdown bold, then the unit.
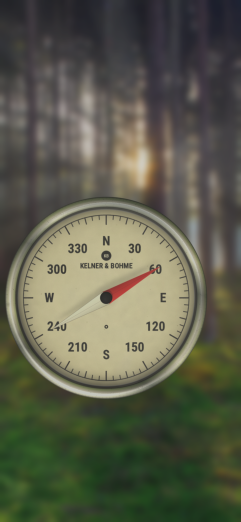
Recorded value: **60** °
